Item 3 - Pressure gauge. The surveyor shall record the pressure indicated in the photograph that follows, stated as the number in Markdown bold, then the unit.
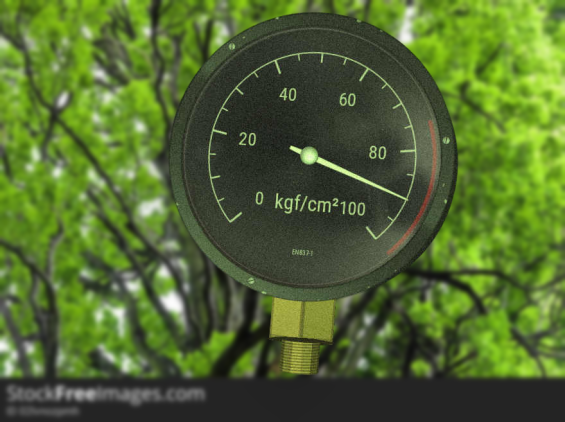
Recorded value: **90** kg/cm²
